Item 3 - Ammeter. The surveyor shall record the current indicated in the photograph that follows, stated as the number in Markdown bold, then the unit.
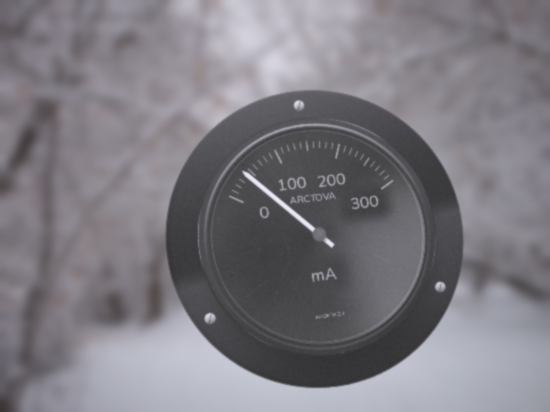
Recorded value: **40** mA
